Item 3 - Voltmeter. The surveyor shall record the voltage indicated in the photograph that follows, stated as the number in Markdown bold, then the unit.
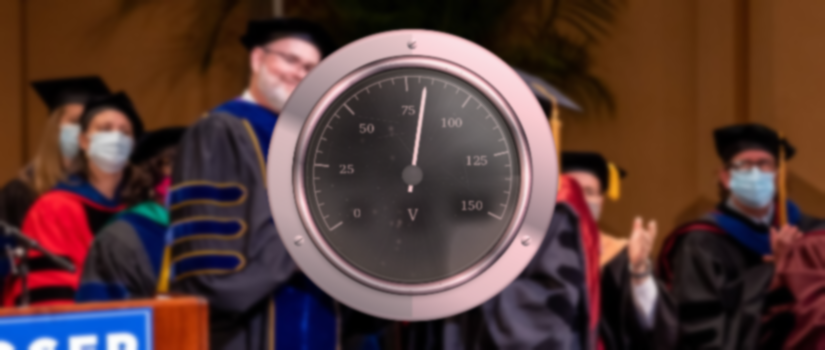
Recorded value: **82.5** V
